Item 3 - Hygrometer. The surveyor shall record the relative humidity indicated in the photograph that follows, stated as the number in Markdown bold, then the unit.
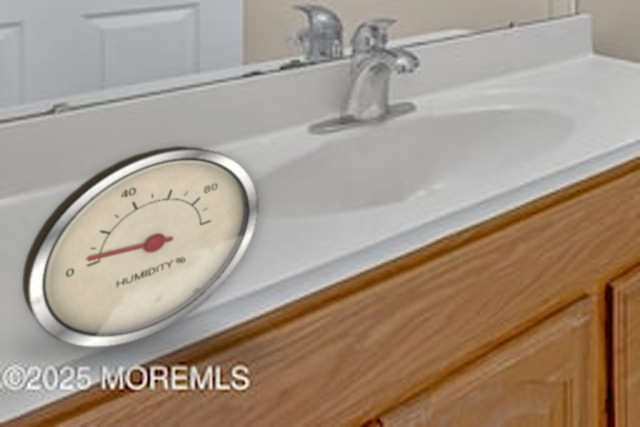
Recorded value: **5** %
